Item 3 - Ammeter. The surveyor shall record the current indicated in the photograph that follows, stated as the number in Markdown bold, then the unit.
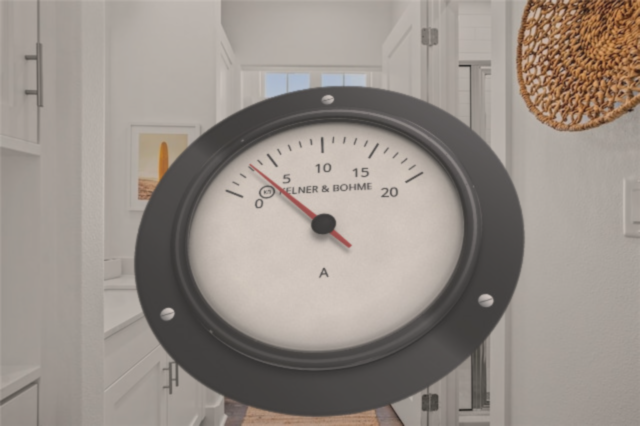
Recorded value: **3** A
